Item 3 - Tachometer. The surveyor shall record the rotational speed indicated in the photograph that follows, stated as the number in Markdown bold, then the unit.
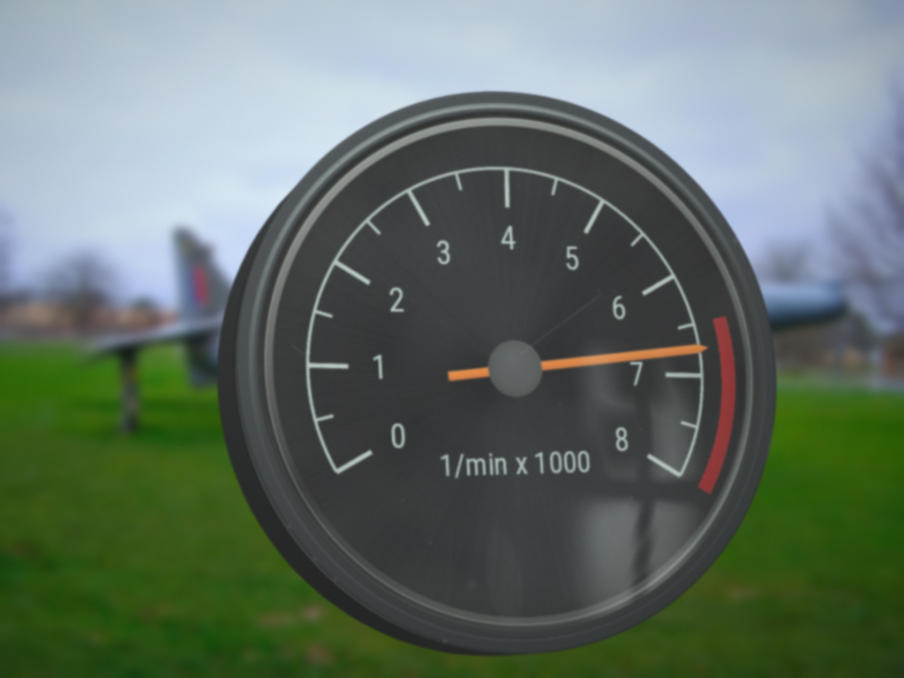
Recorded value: **6750** rpm
